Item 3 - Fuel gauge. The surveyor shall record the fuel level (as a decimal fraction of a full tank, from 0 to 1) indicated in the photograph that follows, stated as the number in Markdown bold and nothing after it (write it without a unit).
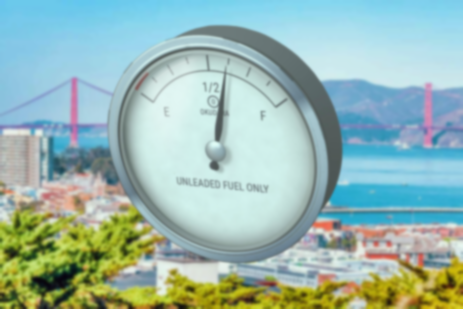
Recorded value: **0.625**
